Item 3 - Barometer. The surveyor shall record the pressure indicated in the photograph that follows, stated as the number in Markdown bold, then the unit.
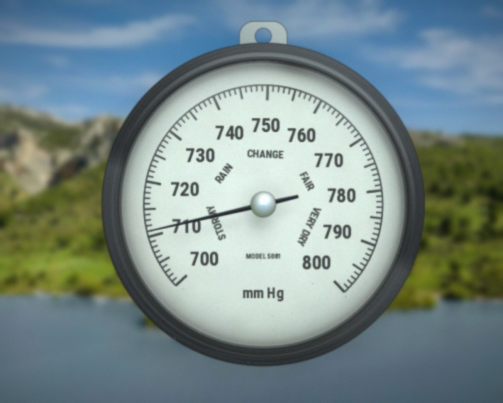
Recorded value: **711** mmHg
